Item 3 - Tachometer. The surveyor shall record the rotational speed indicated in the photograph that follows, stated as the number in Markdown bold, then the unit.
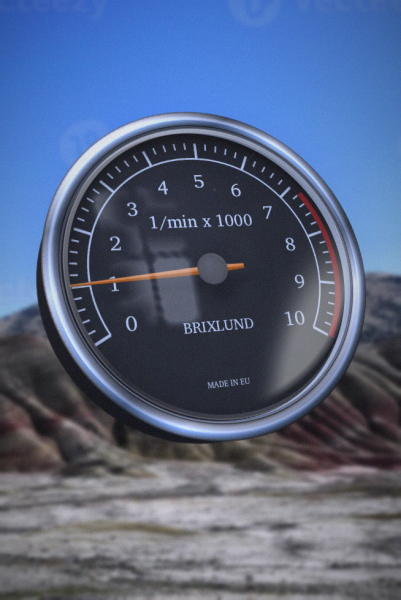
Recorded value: **1000** rpm
